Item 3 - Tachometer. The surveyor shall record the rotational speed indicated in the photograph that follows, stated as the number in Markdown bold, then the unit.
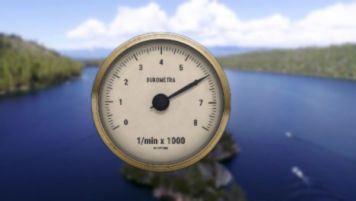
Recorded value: **6000** rpm
